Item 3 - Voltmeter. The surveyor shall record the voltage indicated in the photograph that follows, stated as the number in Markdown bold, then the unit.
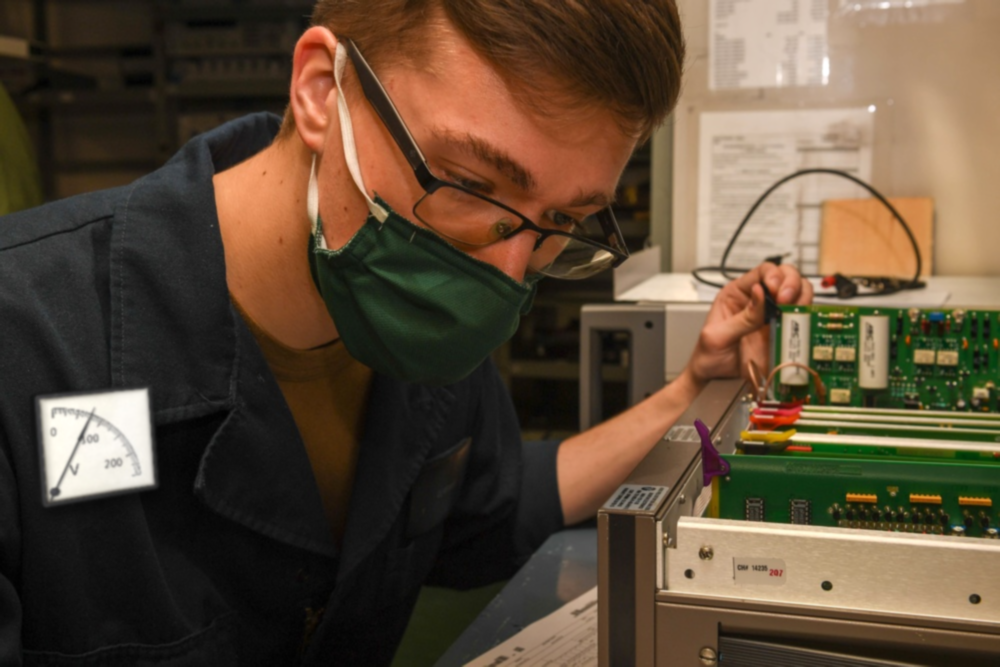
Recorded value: **75** V
